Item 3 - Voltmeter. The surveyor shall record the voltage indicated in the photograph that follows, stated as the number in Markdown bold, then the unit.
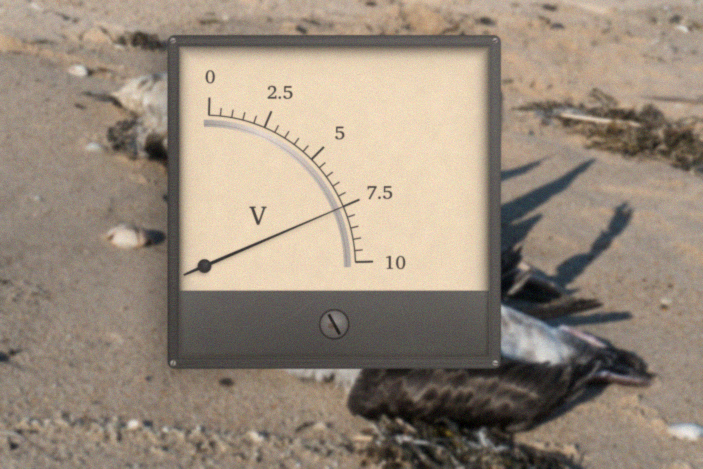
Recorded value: **7.5** V
